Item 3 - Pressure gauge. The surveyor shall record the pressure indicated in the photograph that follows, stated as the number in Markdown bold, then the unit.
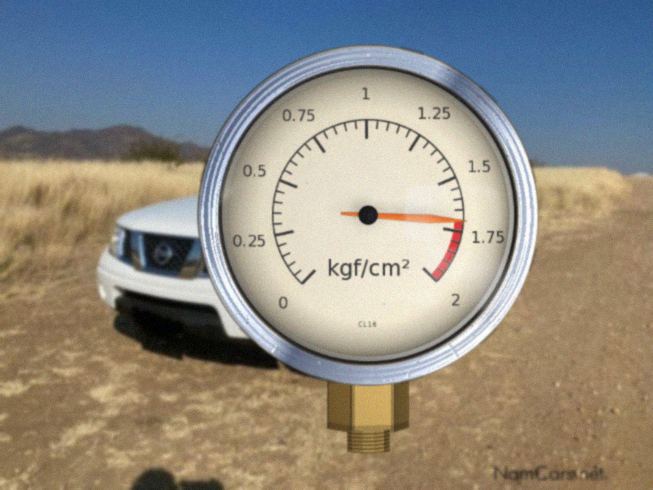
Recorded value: **1.7** kg/cm²
